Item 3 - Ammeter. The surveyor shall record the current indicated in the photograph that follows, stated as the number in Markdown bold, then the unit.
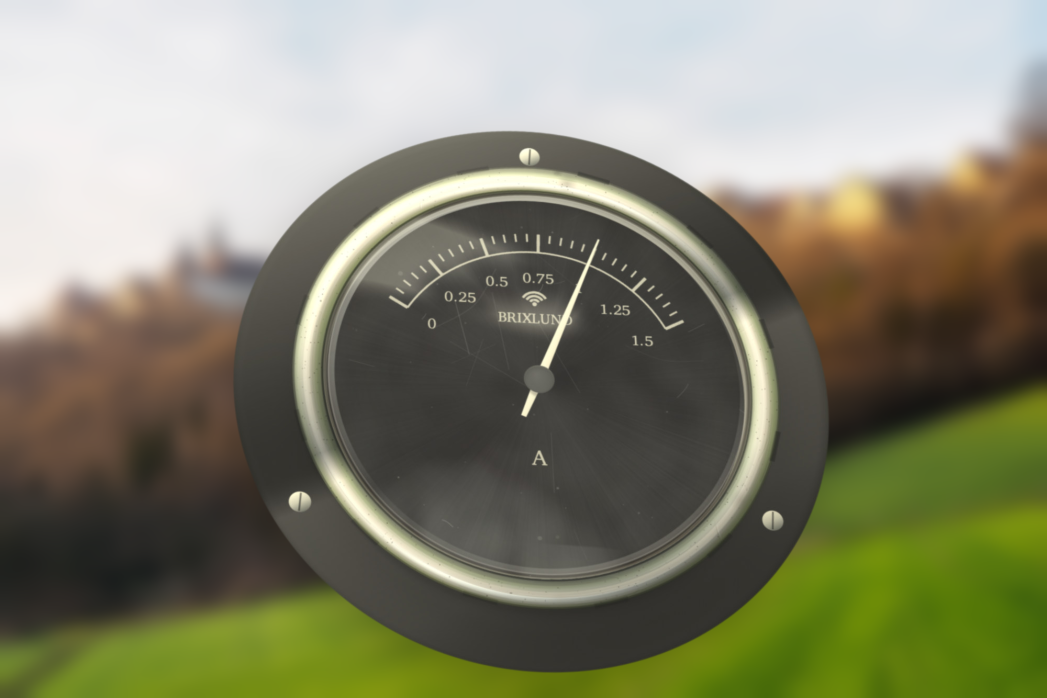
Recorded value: **1** A
